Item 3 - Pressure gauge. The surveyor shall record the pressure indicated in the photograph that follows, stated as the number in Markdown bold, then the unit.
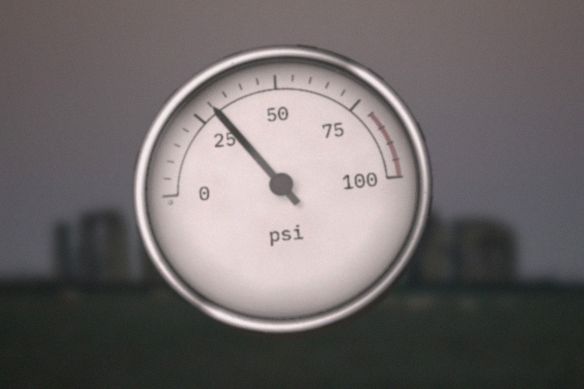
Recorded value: **30** psi
